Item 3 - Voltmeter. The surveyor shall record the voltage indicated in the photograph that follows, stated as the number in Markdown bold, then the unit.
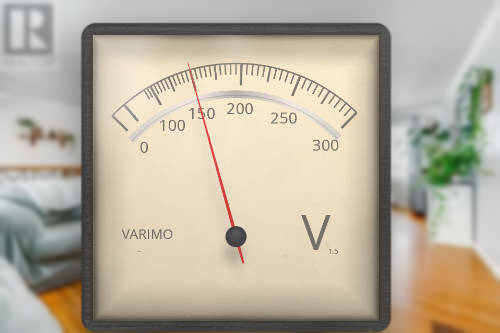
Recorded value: **150** V
